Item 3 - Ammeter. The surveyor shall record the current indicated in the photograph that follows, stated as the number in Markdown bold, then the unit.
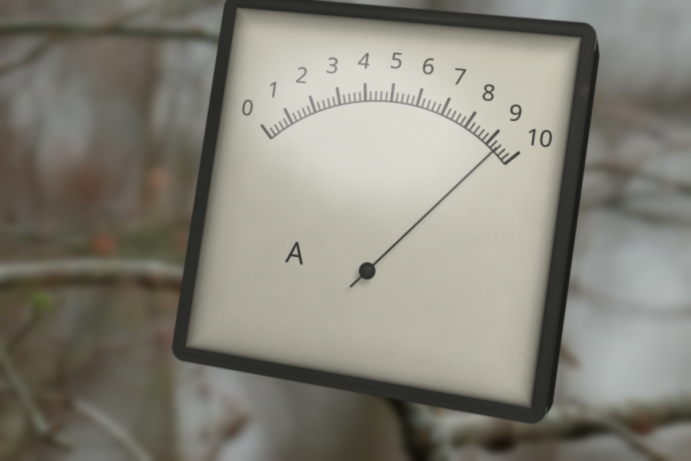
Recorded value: **9.4** A
